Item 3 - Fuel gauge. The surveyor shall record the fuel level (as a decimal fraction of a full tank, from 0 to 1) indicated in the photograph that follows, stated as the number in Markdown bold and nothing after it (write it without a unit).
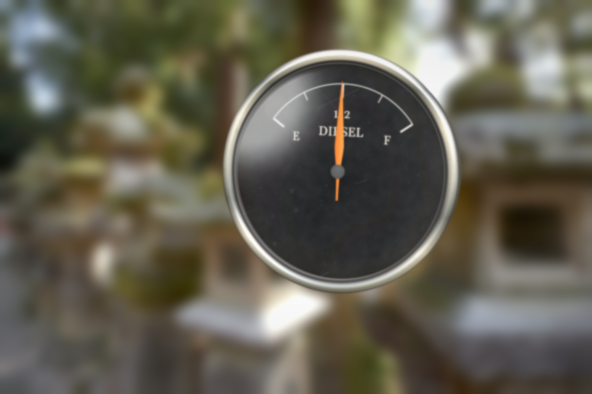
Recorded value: **0.5**
